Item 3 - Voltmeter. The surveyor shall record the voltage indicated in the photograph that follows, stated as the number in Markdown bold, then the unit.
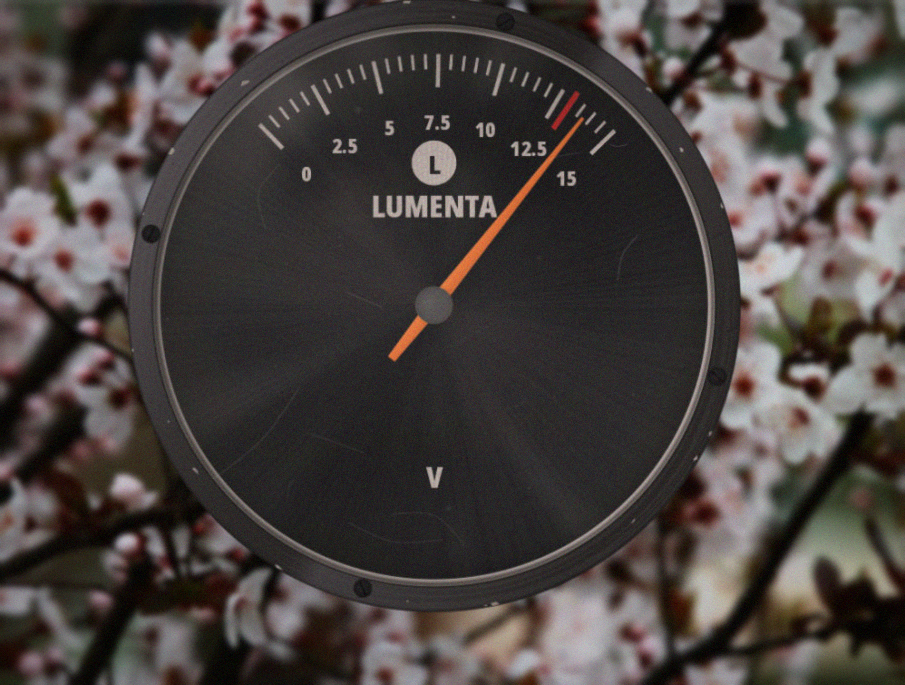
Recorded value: **13.75** V
